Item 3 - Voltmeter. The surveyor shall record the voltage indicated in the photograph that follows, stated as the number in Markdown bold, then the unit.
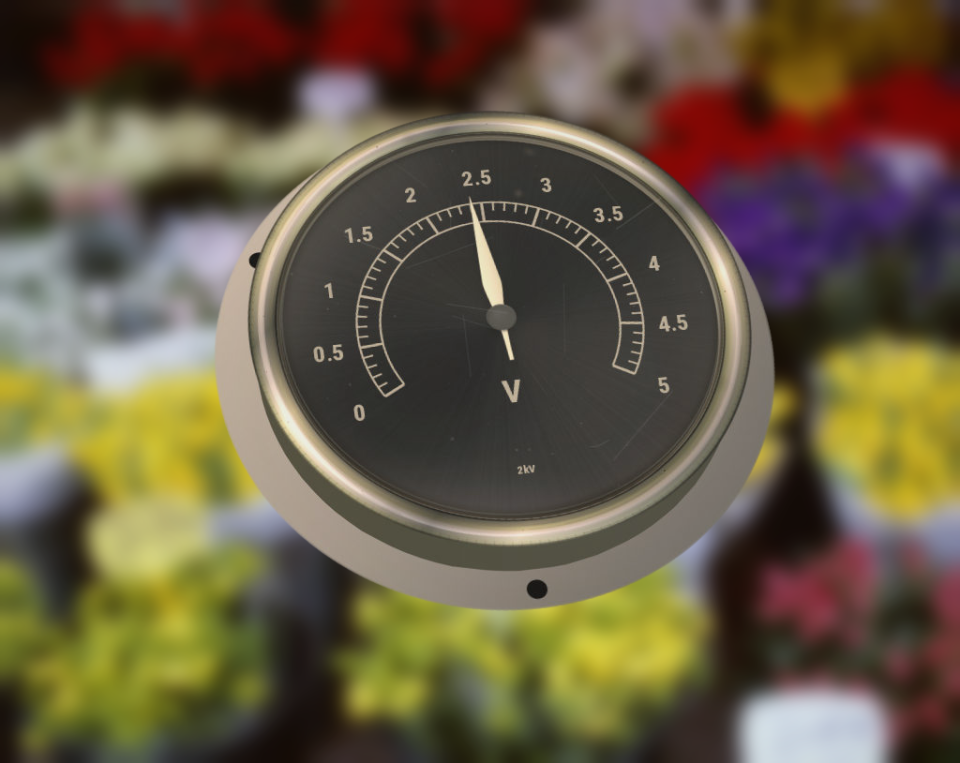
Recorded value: **2.4** V
